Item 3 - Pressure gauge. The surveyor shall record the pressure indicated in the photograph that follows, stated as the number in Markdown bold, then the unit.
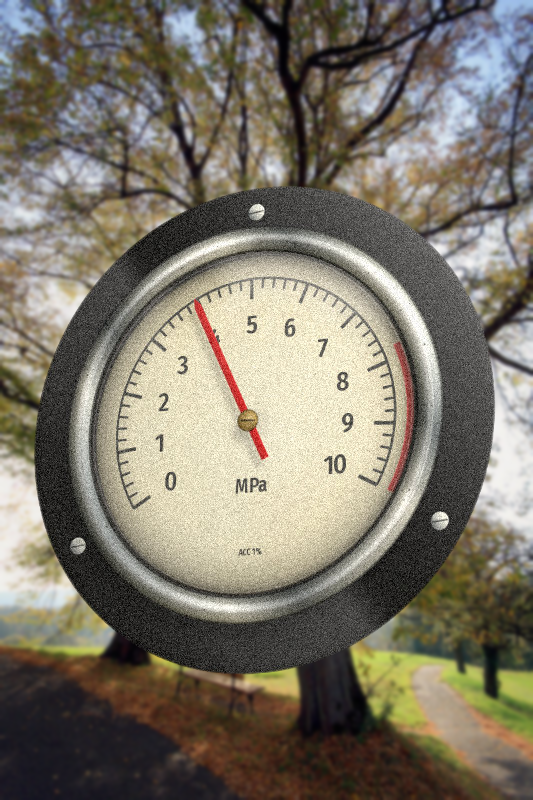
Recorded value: **4** MPa
